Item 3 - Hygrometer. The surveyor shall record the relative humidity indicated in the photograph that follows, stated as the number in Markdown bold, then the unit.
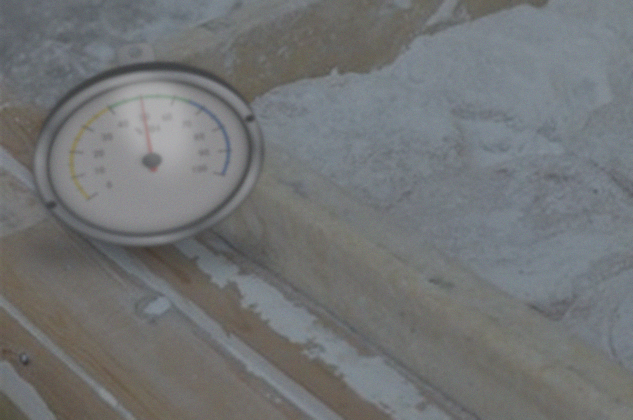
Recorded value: **50** %
